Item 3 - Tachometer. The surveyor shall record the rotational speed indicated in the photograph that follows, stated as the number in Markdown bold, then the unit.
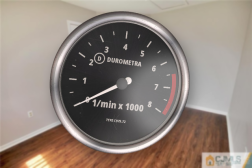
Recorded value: **0** rpm
